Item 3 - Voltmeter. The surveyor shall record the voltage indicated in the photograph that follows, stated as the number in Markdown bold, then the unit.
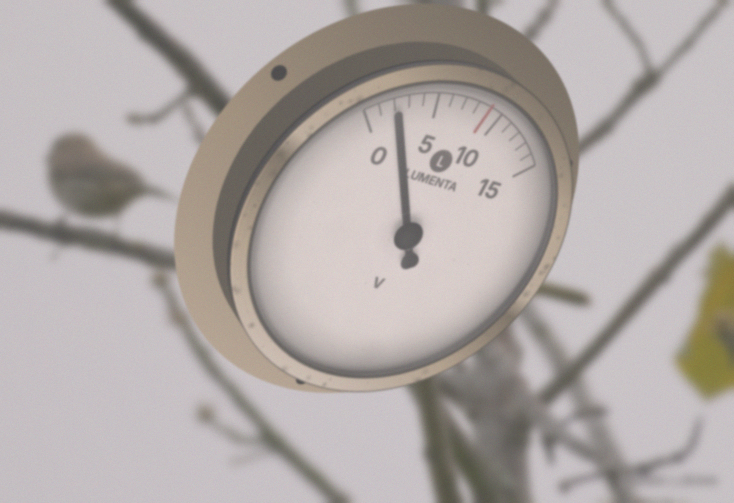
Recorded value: **2** V
